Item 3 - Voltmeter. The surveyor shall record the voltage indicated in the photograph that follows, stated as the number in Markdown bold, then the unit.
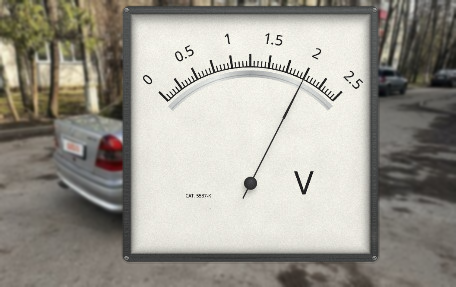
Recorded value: **2** V
